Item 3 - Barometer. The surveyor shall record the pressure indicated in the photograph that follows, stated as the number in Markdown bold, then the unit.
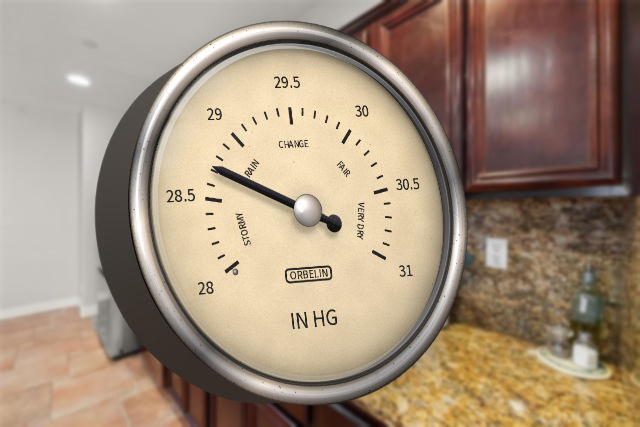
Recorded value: **28.7** inHg
